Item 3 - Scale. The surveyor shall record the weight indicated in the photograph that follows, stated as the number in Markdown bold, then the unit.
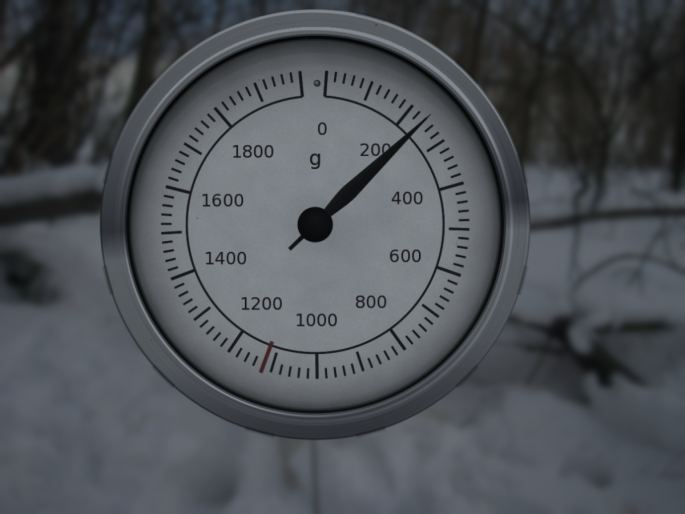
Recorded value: **240** g
